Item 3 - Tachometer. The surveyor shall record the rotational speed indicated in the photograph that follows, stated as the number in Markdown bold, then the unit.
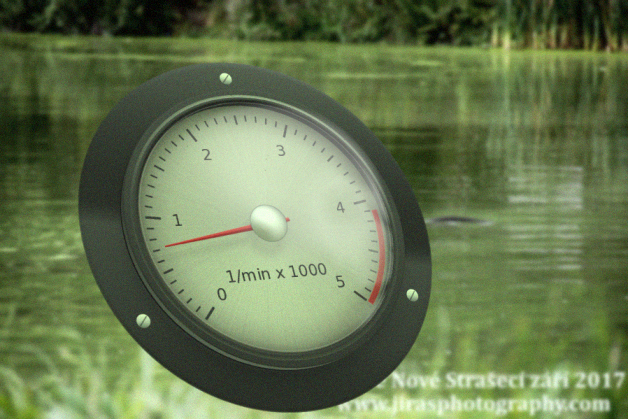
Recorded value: **700** rpm
